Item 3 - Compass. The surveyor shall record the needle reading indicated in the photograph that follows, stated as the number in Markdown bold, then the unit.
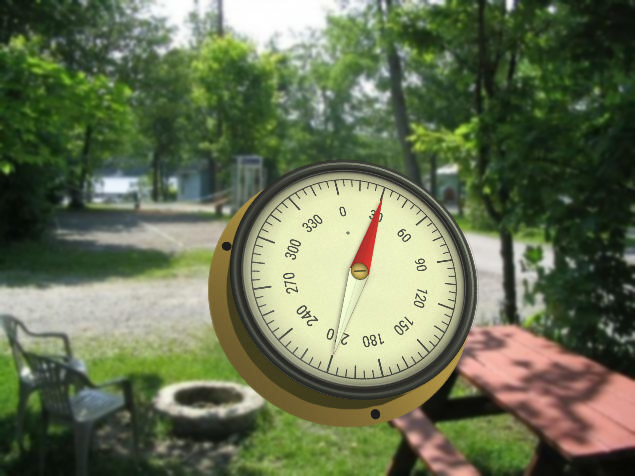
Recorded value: **30** °
